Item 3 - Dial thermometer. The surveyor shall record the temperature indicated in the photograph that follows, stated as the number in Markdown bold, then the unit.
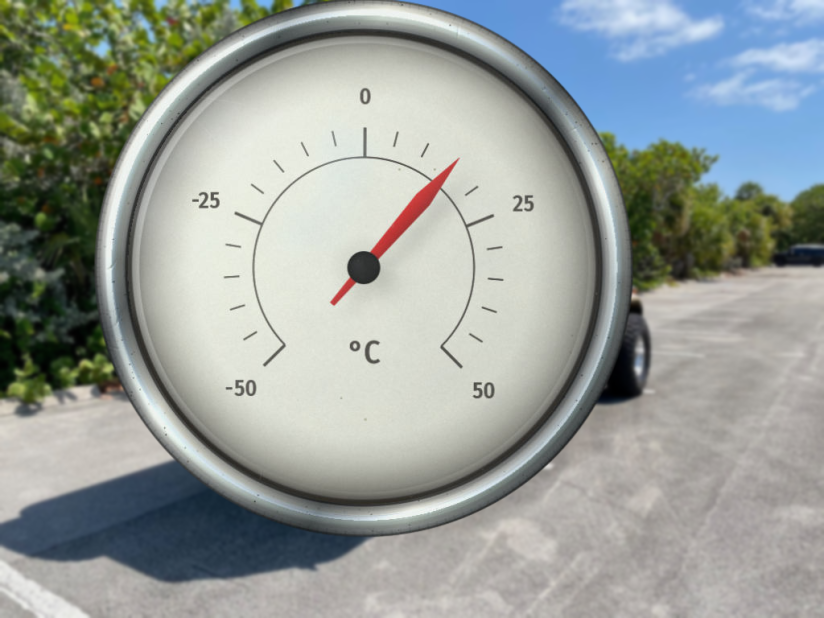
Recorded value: **15** °C
